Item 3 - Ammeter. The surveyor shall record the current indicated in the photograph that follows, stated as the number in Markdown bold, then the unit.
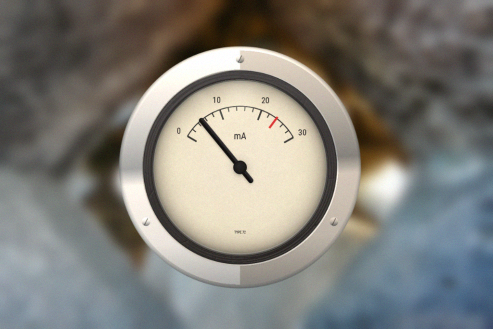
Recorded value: **5** mA
